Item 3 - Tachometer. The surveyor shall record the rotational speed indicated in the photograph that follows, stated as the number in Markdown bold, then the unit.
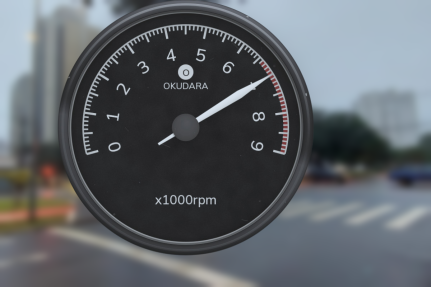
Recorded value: **7000** rpm
